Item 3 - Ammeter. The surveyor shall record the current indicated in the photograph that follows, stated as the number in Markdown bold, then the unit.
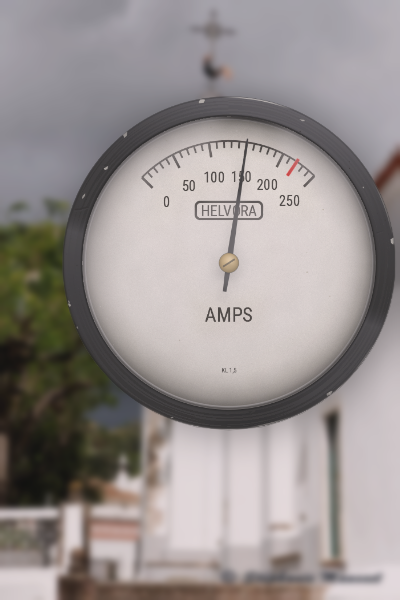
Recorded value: **150** A
